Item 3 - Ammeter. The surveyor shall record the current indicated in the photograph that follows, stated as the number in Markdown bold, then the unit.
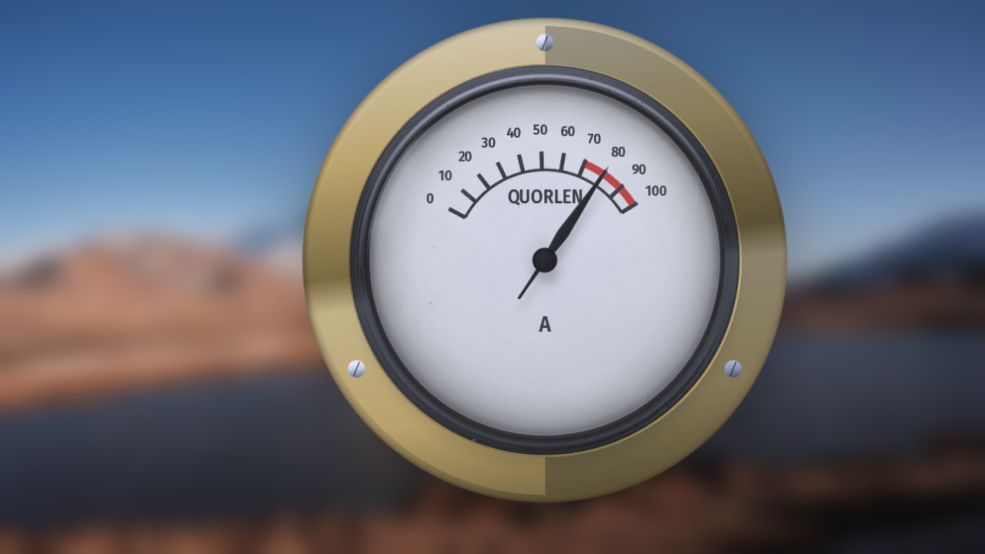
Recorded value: **80** A
